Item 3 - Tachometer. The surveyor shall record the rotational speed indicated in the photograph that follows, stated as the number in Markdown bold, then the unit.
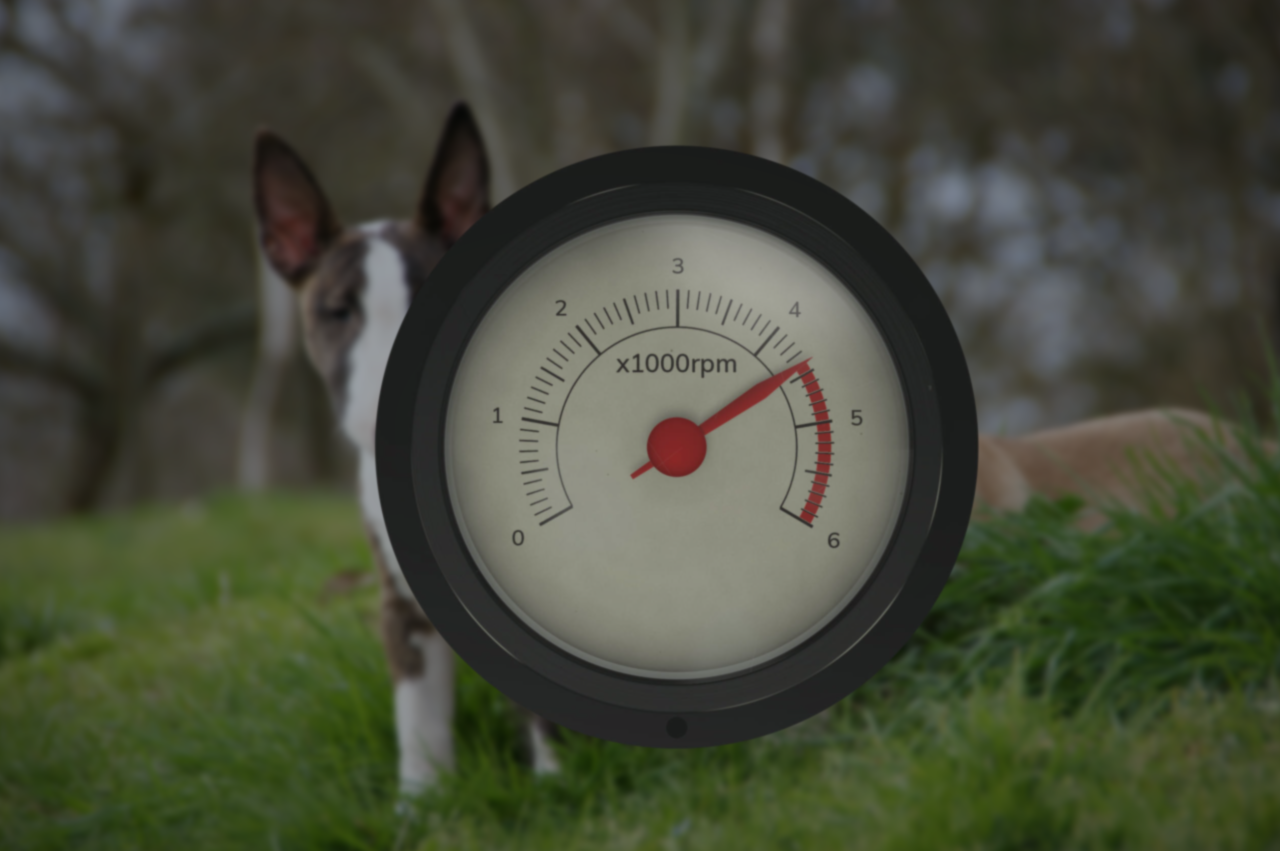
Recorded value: **4400** rpm
